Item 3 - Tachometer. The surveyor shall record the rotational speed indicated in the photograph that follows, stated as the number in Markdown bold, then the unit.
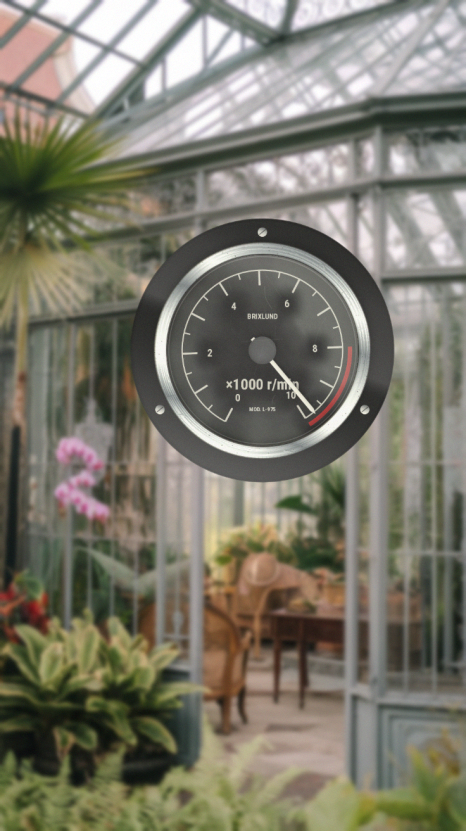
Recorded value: **9750** rpm
